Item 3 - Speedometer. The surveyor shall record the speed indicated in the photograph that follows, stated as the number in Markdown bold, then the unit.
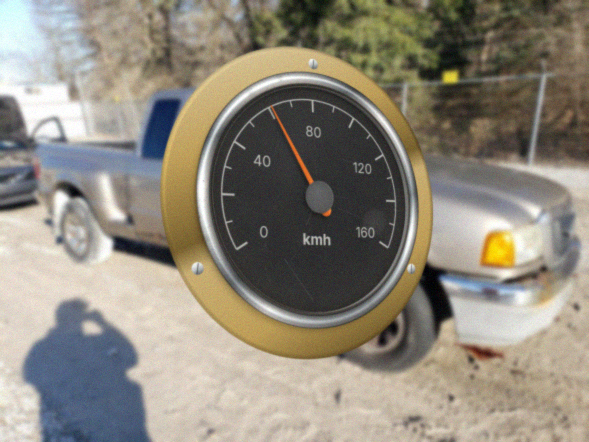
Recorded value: **60** km/h
